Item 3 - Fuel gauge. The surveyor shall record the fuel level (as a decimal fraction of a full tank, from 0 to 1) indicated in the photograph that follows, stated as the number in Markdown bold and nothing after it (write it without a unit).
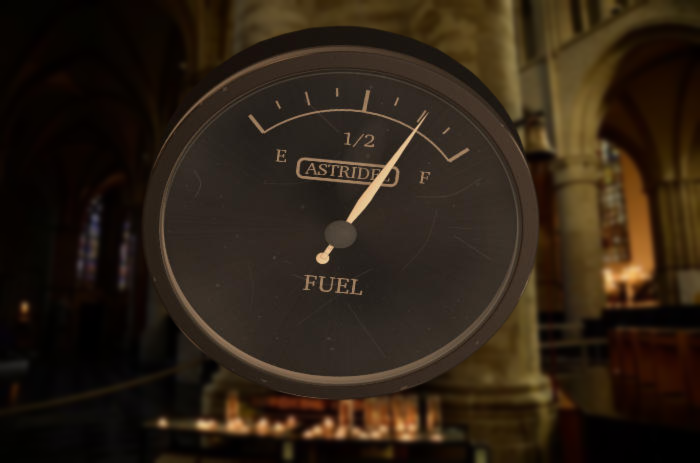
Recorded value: **0.75**
